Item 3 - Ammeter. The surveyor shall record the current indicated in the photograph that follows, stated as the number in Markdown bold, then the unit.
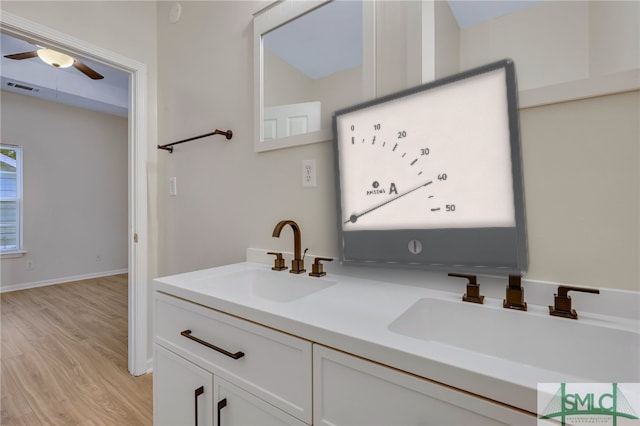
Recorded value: **40** A
